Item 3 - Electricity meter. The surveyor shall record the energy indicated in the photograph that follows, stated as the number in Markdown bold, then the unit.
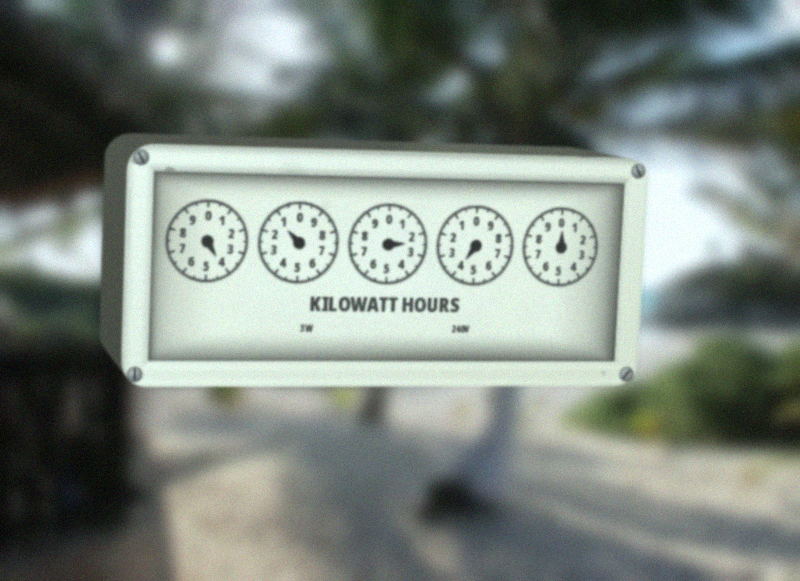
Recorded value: **41240** kWh
